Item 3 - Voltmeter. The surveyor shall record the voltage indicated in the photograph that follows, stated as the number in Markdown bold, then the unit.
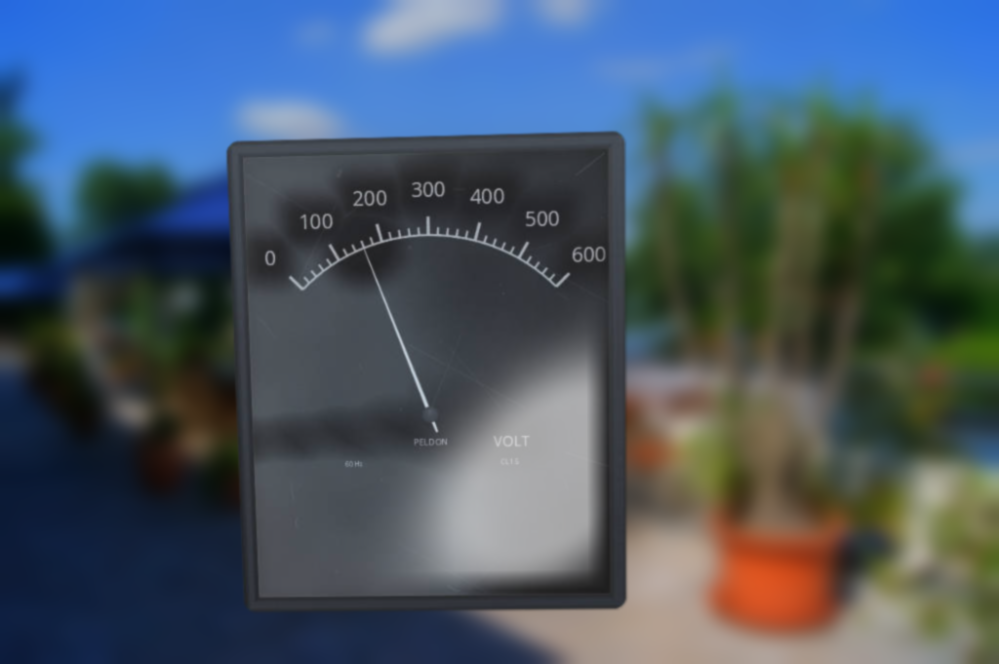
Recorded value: **160** V
